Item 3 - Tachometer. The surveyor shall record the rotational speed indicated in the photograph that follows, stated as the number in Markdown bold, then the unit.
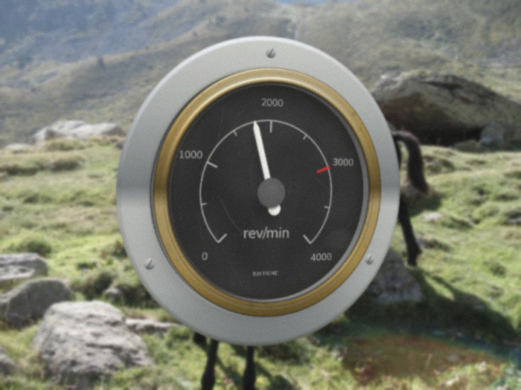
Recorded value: **1750** rpm
